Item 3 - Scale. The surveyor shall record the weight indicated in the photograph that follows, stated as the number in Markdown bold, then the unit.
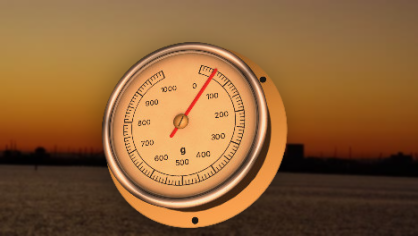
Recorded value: **50** g
